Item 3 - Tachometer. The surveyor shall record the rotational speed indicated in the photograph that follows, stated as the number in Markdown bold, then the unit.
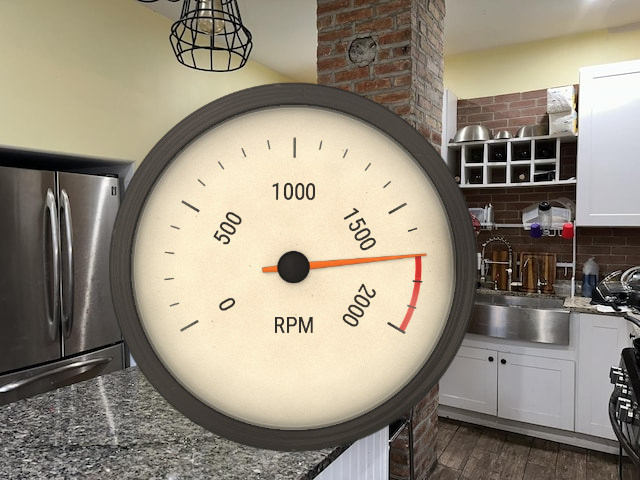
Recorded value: **1700** rpm
